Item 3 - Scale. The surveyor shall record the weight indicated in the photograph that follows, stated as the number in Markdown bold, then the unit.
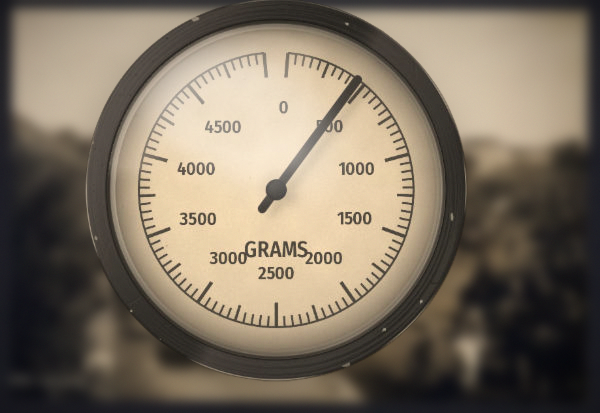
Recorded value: **450** g
